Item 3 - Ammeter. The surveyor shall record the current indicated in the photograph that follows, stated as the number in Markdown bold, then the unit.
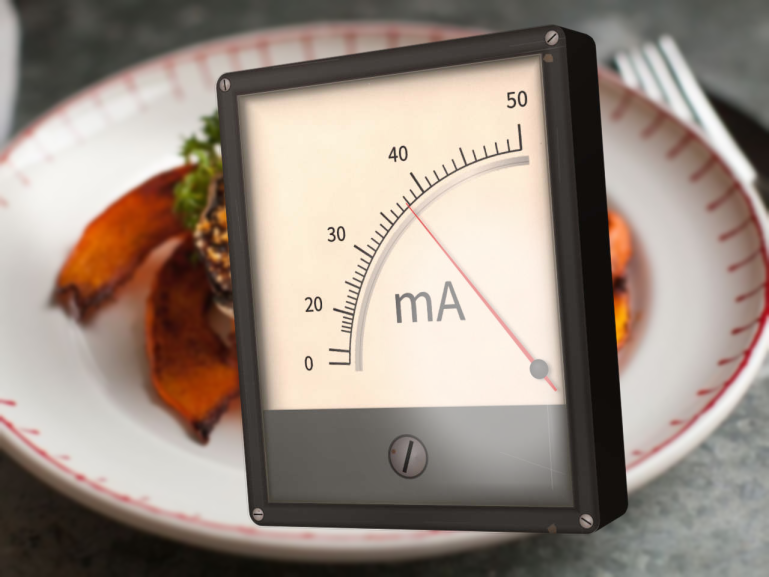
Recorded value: **38** mA
